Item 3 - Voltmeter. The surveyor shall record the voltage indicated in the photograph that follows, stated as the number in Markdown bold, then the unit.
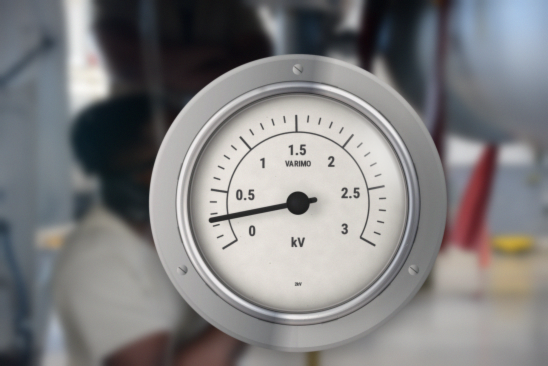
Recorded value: **0.25** kV
